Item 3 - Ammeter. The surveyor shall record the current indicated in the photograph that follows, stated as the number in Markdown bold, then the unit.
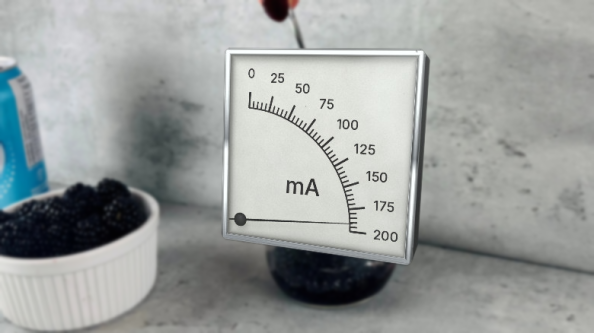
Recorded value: **190** mA
